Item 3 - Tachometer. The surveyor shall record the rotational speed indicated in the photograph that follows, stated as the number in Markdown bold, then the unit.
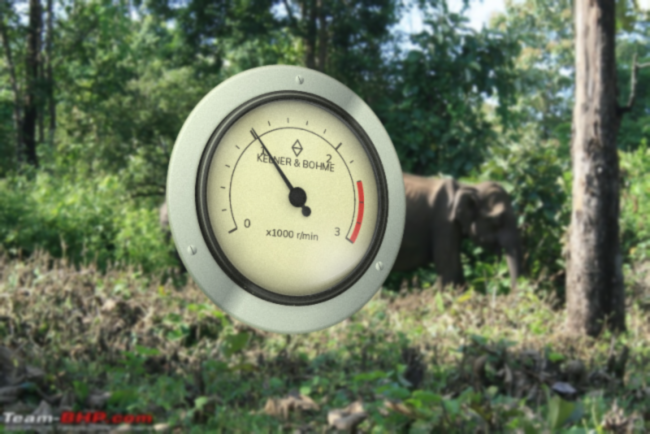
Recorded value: **1000** rpm
